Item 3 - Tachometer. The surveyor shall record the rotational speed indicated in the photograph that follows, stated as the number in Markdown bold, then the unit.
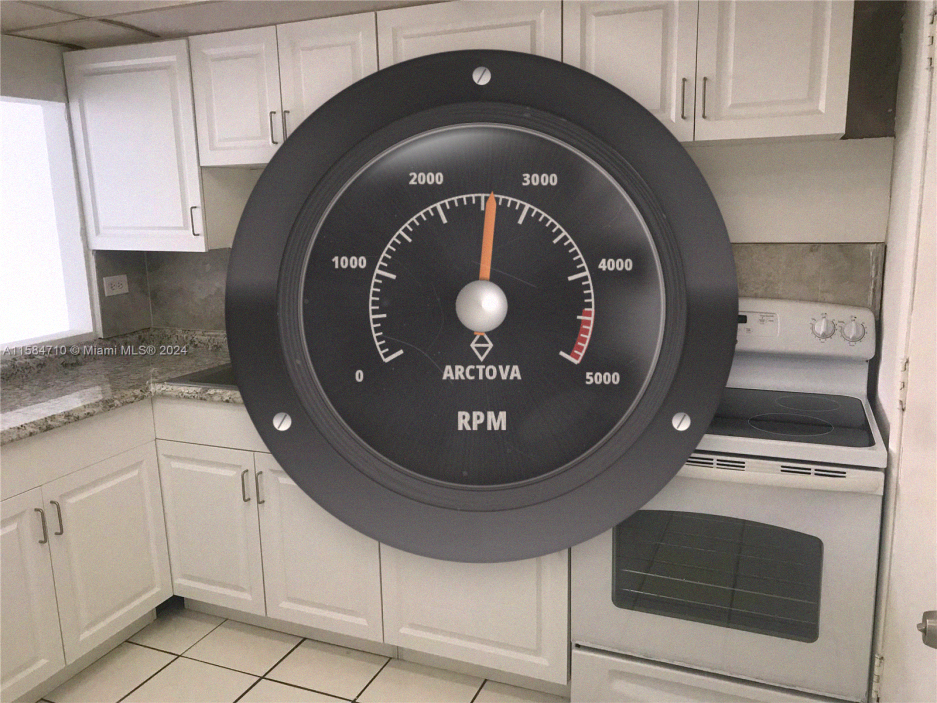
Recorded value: **2600** rpm
